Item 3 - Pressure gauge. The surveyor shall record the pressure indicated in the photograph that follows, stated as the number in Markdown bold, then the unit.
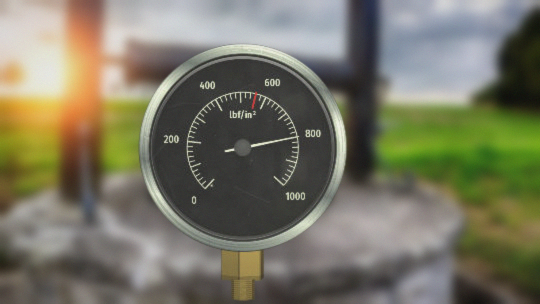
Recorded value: **800** psi
